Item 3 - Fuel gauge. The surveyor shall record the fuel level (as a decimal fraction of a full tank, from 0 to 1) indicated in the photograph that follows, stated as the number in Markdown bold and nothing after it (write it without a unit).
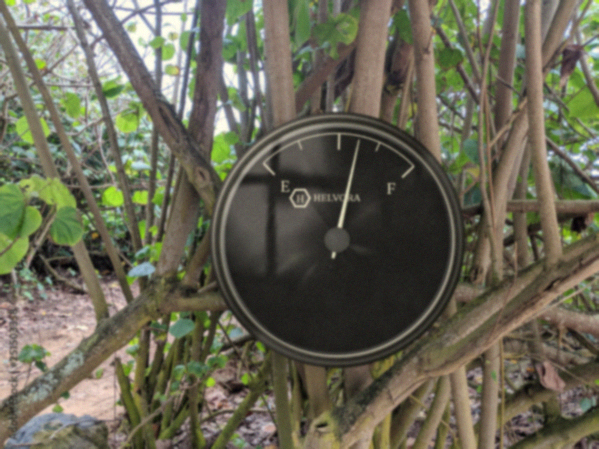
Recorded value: **0.625**
